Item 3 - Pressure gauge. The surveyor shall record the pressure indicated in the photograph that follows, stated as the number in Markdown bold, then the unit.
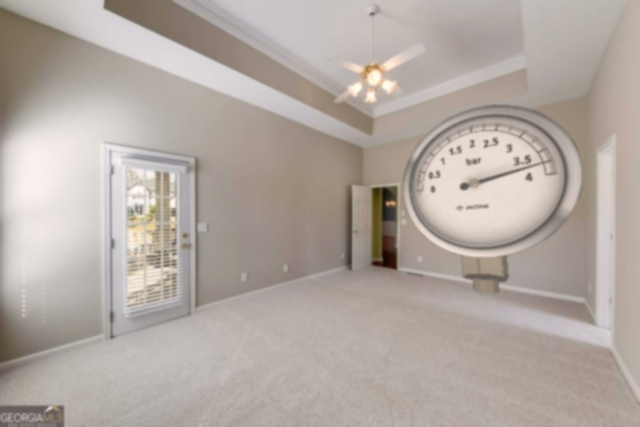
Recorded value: **3.75** bar
